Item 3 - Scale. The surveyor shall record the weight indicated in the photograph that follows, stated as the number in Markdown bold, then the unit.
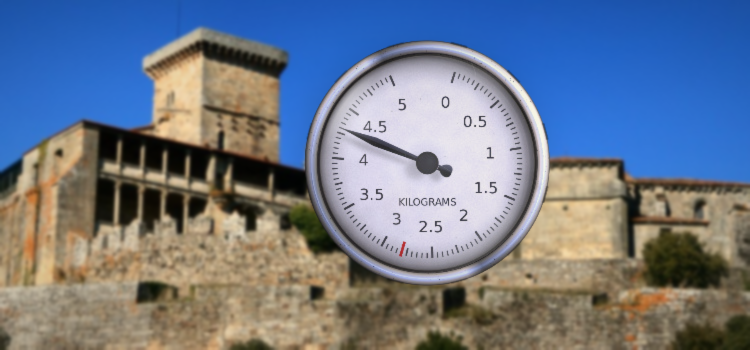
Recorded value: **4.3** kg
